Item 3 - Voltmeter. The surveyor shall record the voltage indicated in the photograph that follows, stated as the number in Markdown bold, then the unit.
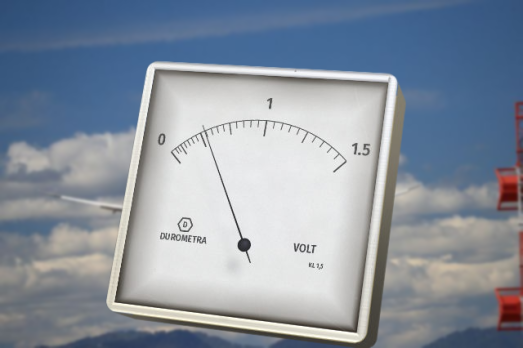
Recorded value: **0.55** V
